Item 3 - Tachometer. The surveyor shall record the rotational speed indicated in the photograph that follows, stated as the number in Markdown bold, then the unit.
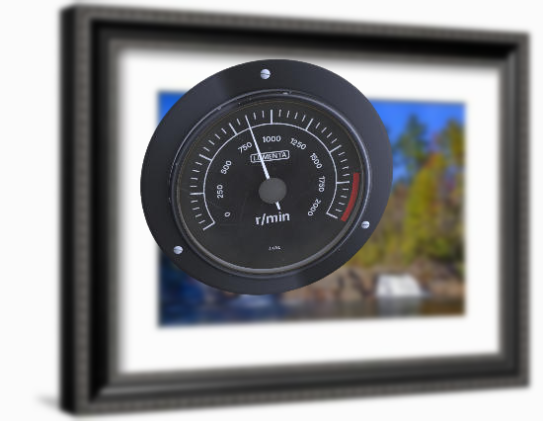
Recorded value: **850** rpm
